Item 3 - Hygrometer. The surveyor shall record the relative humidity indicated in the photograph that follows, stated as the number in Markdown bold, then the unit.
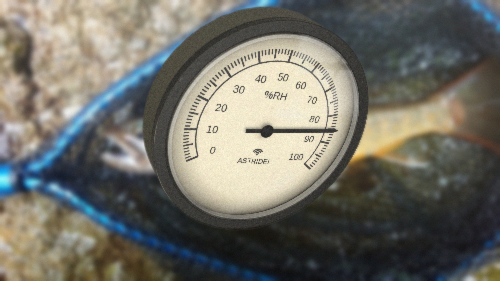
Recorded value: **85** %
